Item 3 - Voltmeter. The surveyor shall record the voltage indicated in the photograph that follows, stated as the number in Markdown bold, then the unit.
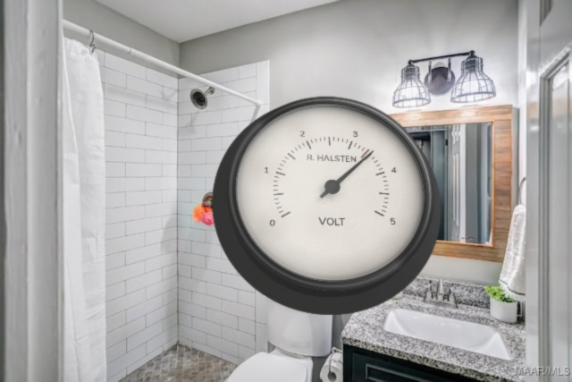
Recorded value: **3.5** V
